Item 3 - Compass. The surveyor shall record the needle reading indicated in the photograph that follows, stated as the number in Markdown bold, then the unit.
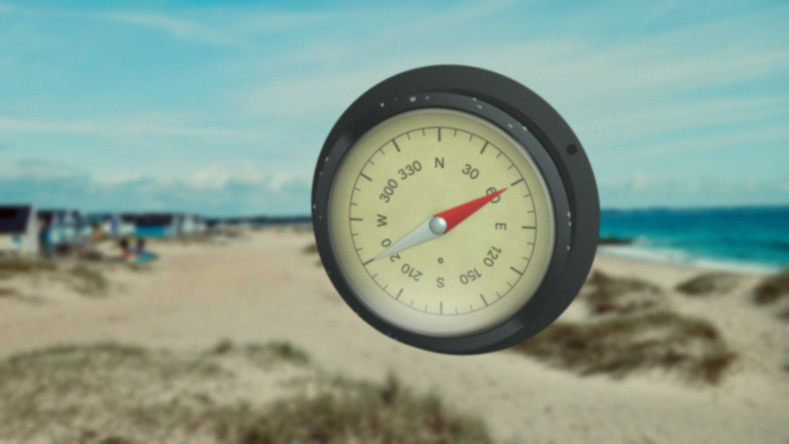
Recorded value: **60** °
